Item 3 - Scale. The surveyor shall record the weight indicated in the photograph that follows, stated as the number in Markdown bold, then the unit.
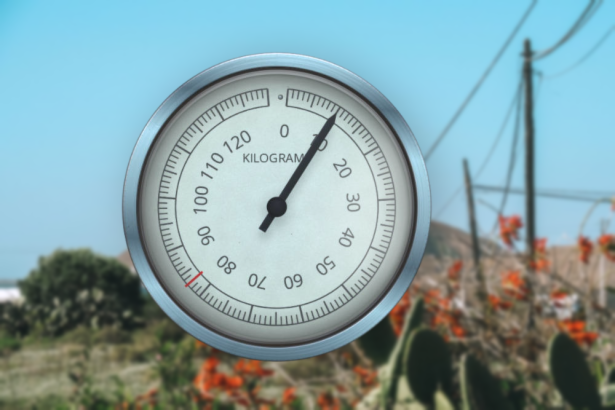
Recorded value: **10** kg
